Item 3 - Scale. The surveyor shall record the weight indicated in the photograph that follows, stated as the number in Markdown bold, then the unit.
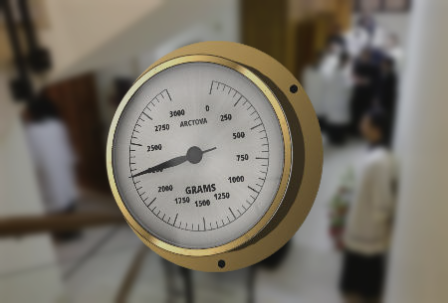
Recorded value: **2250** g
